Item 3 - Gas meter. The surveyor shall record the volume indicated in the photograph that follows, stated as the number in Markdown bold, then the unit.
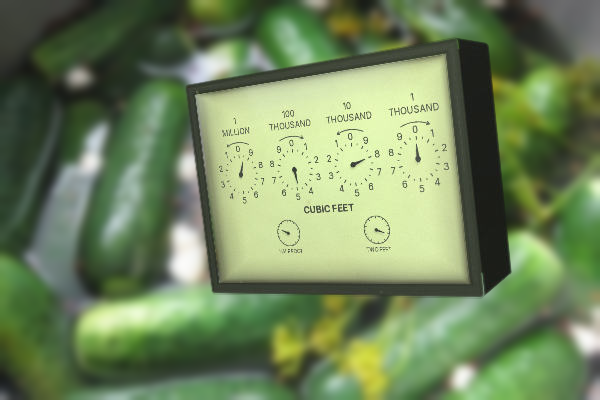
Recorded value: **948000** ft³
